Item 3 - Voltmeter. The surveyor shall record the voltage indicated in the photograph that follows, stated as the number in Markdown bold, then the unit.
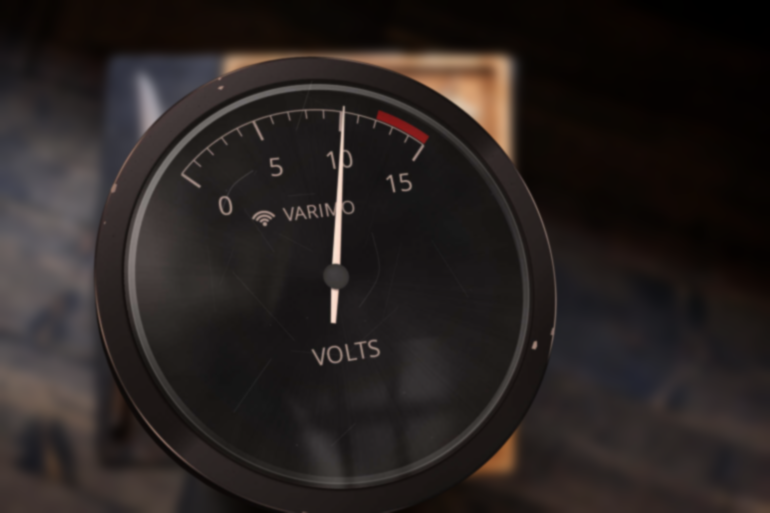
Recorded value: **10** V
